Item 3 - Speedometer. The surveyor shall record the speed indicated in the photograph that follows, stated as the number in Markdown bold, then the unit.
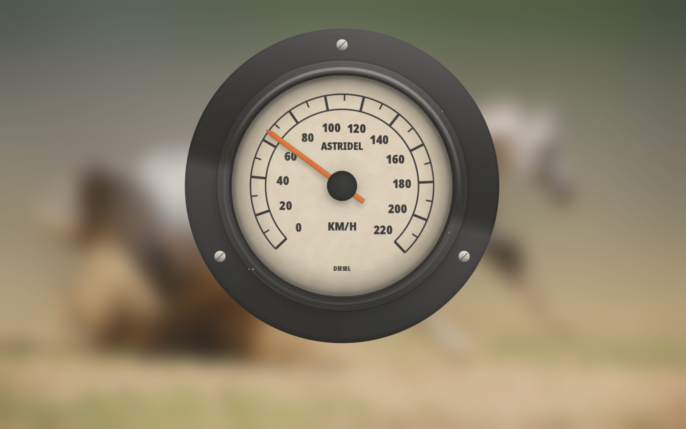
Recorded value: **65** km/h
